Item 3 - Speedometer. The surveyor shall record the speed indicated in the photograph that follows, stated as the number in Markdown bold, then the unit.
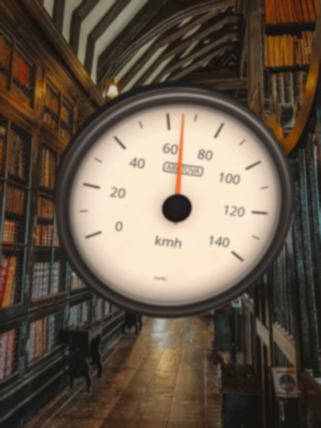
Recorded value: **65** km/h
